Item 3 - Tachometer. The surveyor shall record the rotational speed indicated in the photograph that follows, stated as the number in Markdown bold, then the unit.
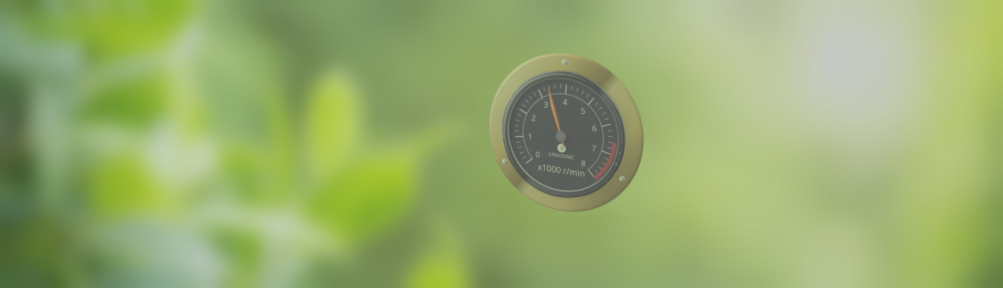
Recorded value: **3400** rpm
